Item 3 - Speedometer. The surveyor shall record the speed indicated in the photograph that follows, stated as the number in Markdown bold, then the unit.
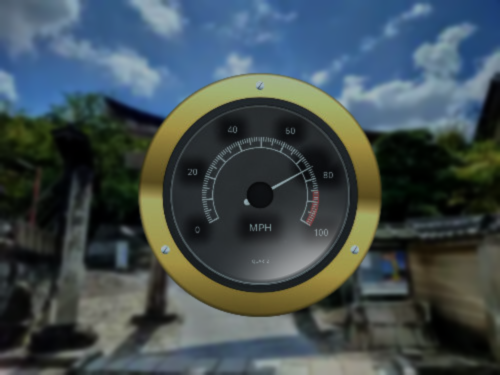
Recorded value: **75** mph
